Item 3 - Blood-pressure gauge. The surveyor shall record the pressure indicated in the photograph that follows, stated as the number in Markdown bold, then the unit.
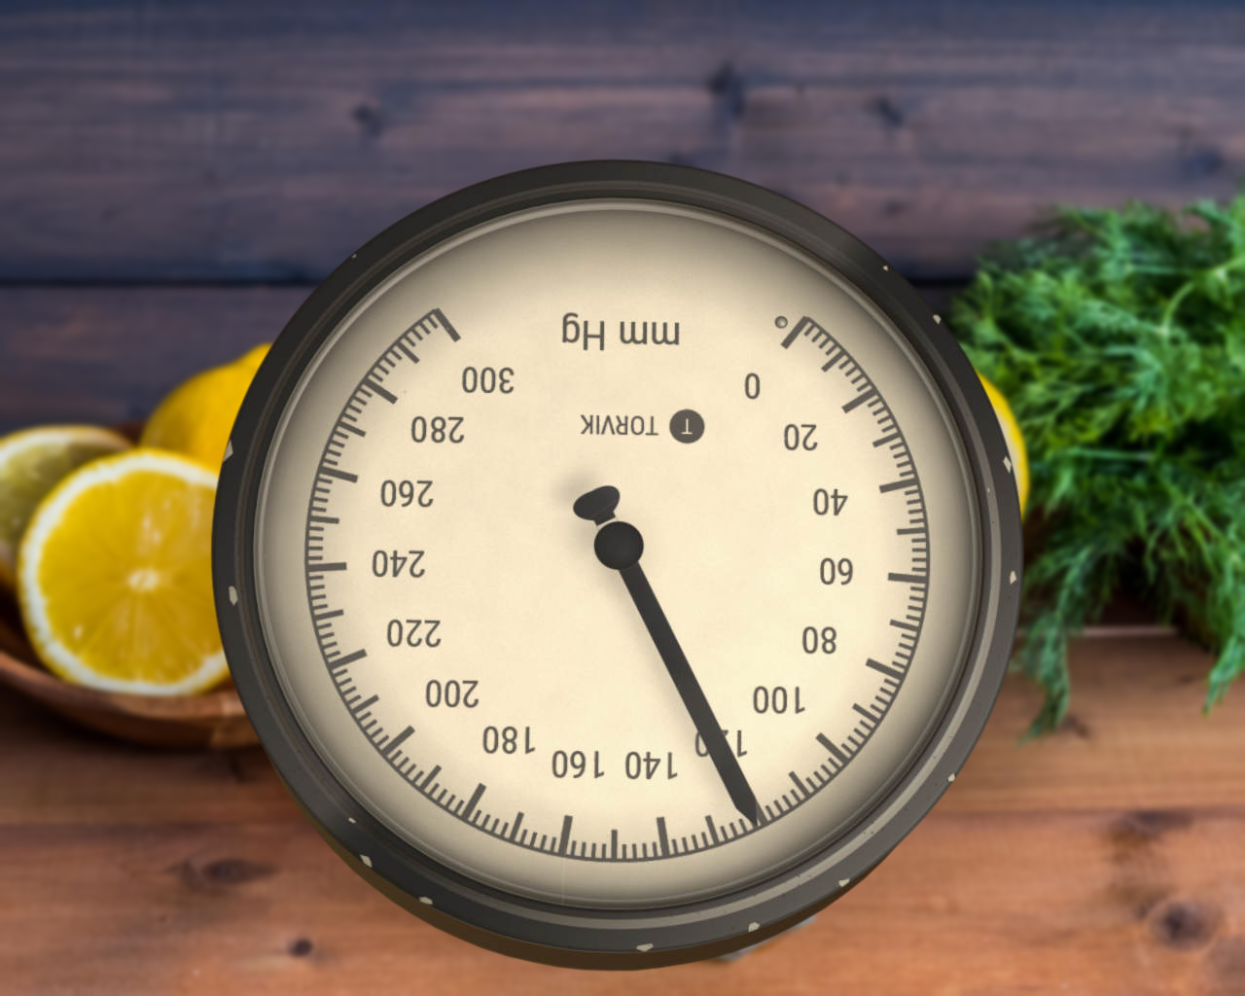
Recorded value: **122** mmHg
